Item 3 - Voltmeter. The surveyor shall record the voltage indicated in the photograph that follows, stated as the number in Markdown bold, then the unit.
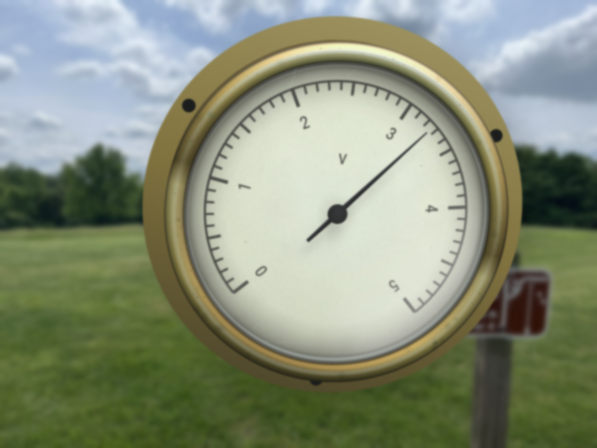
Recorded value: **3.25** V
